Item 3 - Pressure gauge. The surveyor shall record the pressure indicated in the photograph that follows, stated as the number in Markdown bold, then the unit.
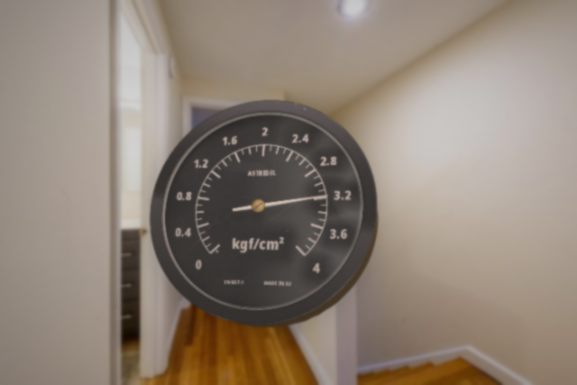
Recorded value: **3.2** kg/cm²
